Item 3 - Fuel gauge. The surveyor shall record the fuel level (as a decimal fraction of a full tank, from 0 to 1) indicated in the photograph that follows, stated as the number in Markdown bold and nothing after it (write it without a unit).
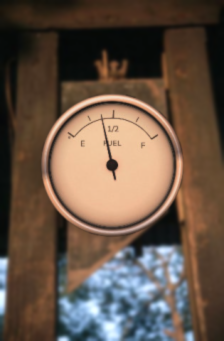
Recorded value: **0.375**
